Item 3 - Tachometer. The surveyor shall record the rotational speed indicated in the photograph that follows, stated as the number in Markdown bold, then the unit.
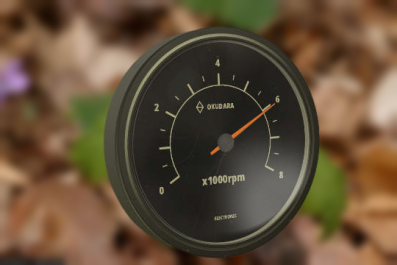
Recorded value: **6000** rpm
